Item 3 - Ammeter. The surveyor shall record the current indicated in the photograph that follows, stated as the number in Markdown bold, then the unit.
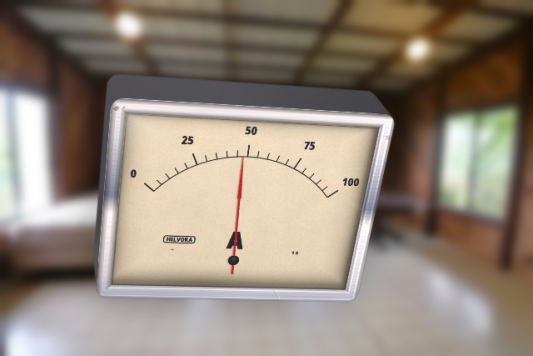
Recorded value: **47.5** A
